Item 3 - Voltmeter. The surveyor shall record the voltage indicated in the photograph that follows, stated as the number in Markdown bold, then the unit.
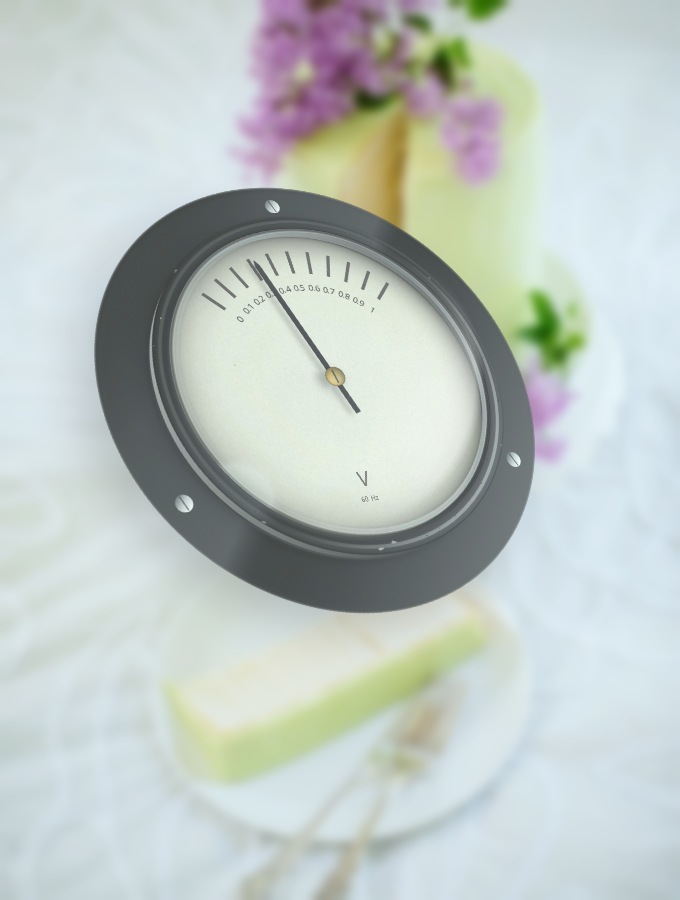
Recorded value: **0.3** V
